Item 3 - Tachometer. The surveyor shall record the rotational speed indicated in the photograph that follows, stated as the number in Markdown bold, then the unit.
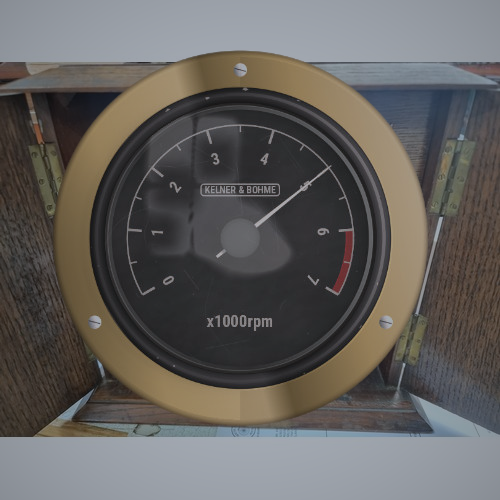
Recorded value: **5000** rpm
